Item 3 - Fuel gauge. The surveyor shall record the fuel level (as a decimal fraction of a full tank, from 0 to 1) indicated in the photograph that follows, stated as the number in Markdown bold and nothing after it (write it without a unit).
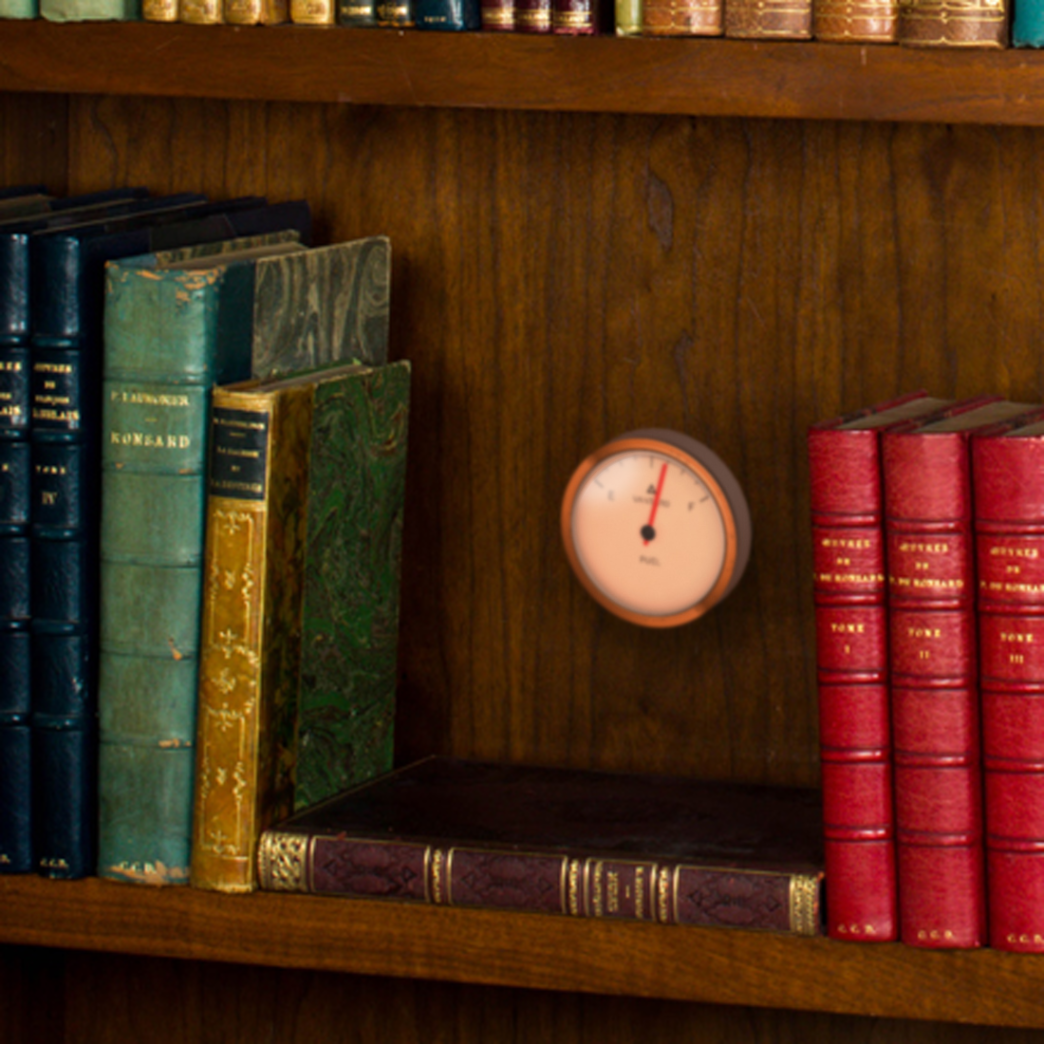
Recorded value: **0.625**
